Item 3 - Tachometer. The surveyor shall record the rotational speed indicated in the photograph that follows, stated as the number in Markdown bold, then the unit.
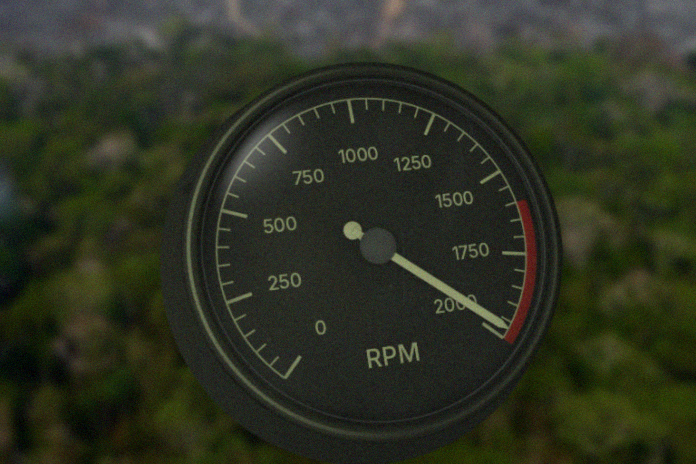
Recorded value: **1975** rpm
